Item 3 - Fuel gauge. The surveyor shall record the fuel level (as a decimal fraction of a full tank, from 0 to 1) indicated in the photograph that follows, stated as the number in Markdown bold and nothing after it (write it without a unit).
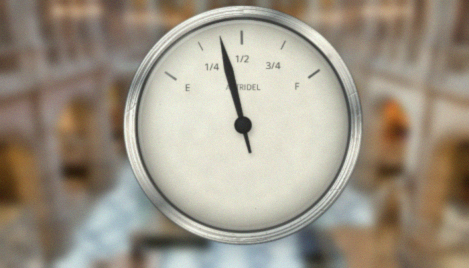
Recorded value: **0.375**
